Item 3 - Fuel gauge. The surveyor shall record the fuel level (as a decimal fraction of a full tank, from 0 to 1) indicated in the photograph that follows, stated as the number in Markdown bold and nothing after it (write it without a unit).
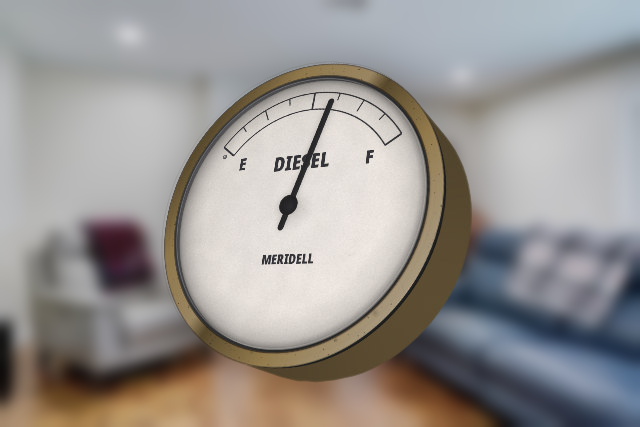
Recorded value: **0.625**
